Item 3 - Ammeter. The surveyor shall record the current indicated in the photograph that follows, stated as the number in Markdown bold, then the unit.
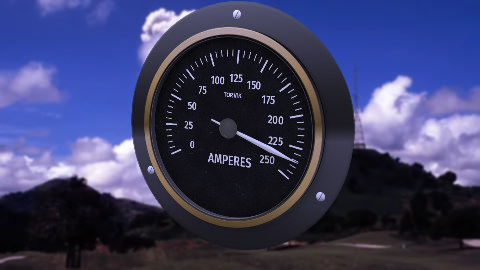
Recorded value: **235** A
